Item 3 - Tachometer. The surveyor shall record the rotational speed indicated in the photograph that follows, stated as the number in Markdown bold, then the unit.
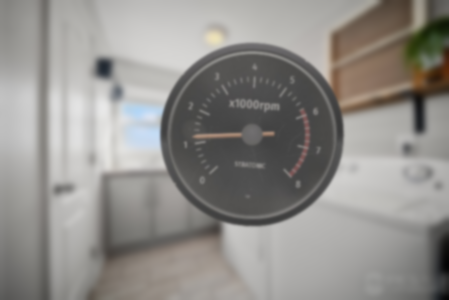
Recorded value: **1200** rpm
